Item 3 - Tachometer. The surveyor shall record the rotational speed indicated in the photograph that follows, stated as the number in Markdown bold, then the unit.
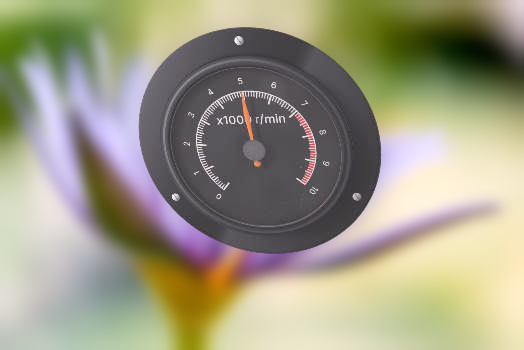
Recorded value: **5000** rpm
